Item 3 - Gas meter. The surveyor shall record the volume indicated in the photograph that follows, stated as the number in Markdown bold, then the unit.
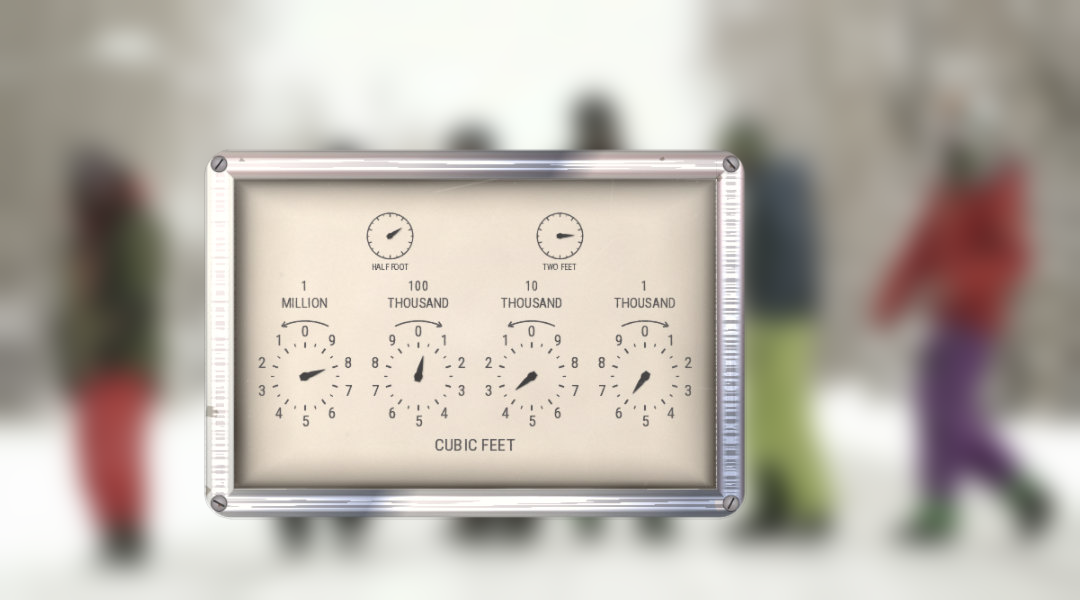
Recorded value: **803600** ft³
